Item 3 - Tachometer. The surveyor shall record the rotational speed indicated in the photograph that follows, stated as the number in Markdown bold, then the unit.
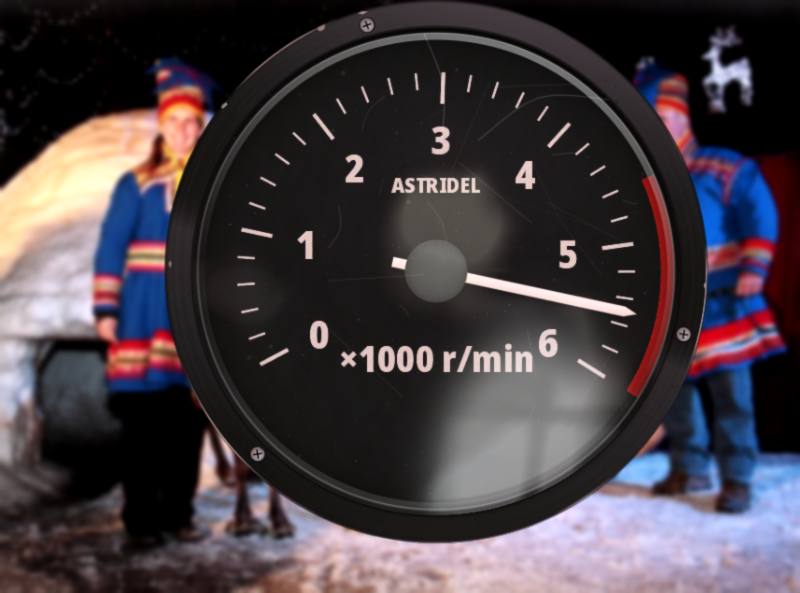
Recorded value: **5500** rpm
